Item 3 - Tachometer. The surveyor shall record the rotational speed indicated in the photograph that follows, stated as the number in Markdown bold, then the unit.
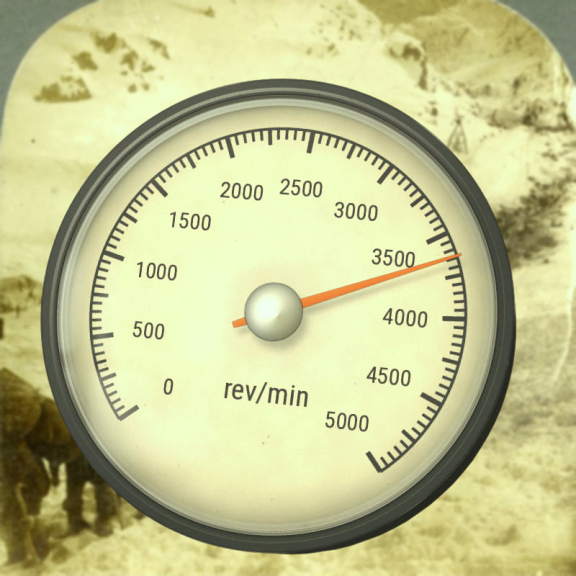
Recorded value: **3650** rpm
